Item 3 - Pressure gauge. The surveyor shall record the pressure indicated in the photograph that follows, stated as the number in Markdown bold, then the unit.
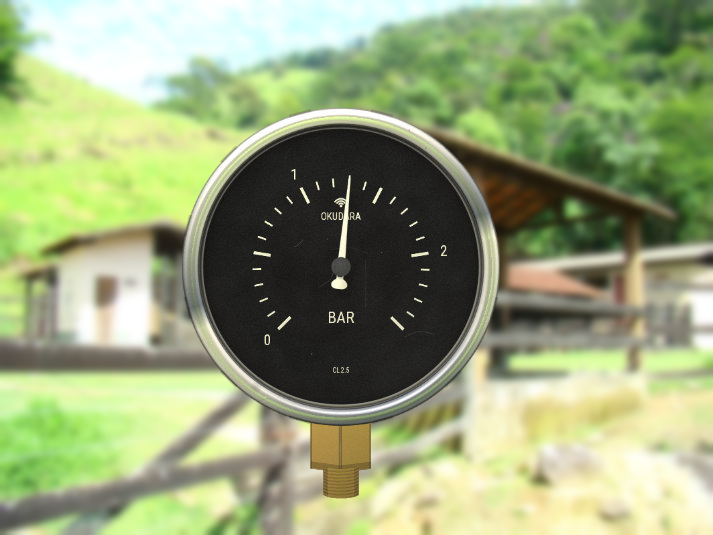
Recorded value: **1.3** bar
